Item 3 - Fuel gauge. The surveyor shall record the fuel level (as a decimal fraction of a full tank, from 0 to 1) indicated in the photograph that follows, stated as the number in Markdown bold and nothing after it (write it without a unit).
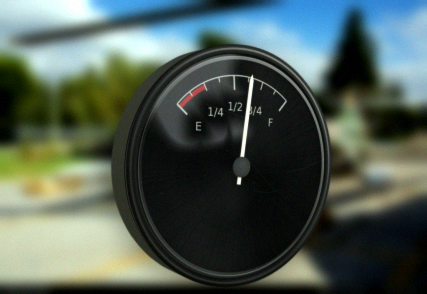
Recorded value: **0.625**
